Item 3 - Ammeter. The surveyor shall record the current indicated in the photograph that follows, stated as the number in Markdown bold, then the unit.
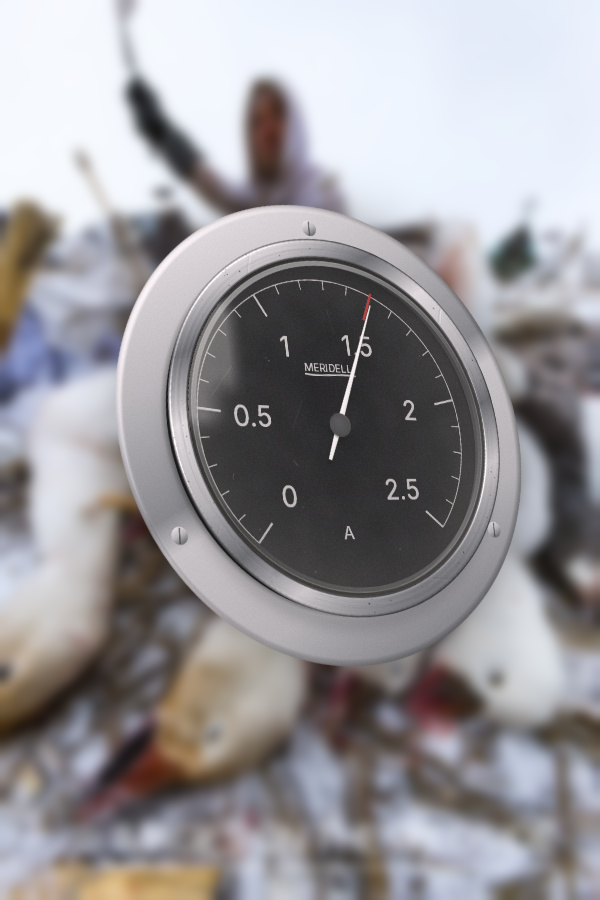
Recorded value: **1.5** A
